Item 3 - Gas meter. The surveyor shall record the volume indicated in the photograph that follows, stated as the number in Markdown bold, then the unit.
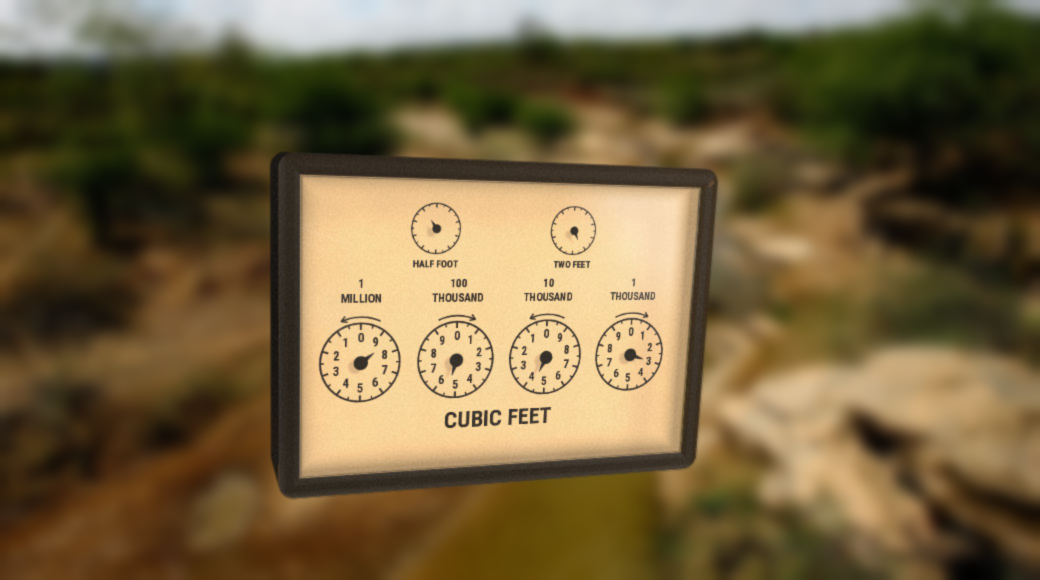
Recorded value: **854300** ft³
